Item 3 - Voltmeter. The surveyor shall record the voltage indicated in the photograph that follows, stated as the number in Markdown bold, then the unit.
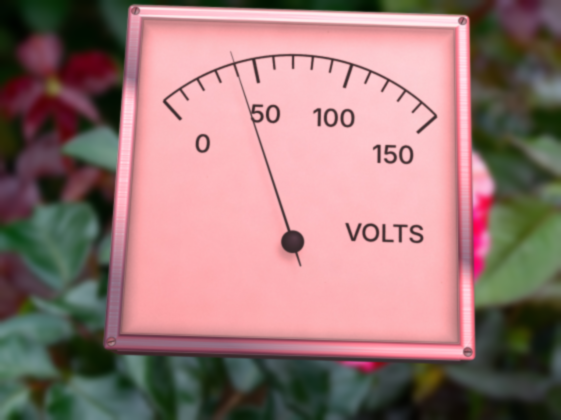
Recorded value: **40** V
